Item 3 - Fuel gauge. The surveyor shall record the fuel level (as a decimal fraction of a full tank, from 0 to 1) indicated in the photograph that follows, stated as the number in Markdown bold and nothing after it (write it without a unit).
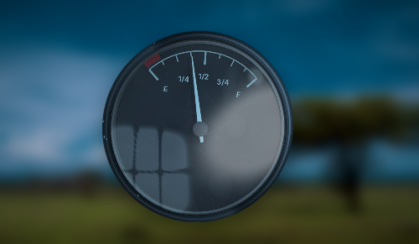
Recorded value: **0.375**
